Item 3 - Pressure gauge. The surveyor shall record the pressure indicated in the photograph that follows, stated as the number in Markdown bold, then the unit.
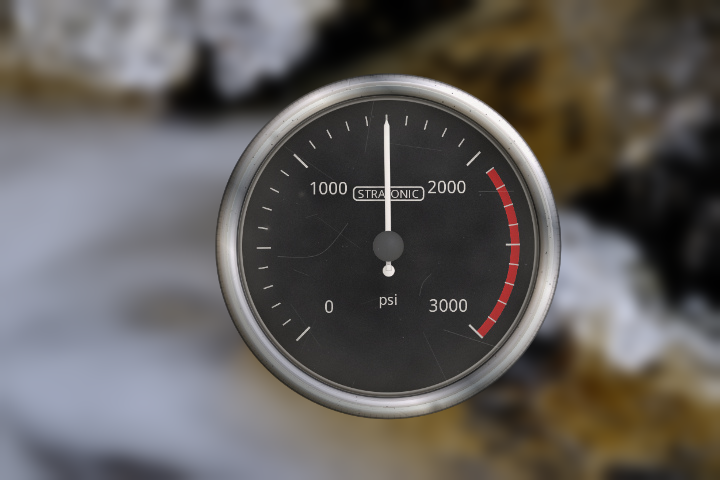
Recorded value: **1500** psi
